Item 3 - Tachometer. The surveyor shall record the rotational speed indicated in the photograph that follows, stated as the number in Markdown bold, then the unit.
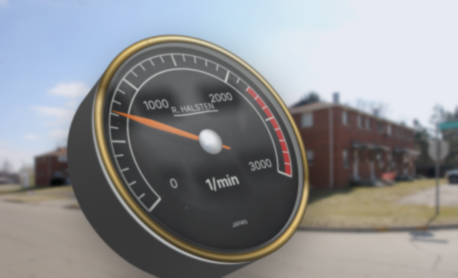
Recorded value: **700** rpm
